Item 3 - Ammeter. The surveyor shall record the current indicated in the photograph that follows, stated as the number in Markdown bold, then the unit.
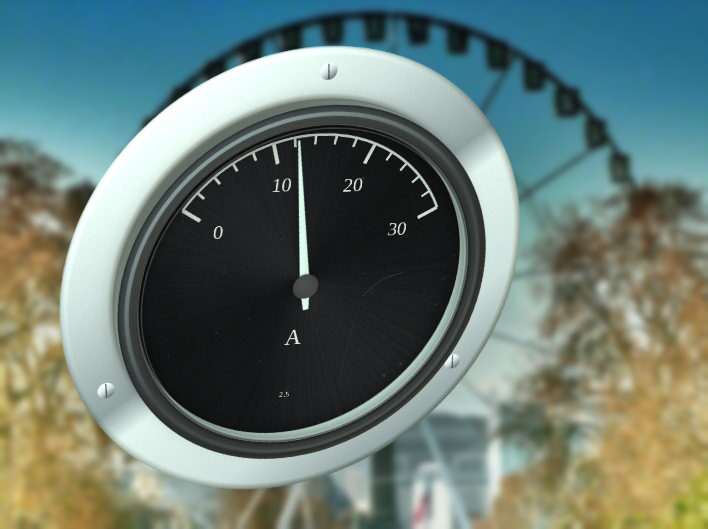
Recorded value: **12** A
